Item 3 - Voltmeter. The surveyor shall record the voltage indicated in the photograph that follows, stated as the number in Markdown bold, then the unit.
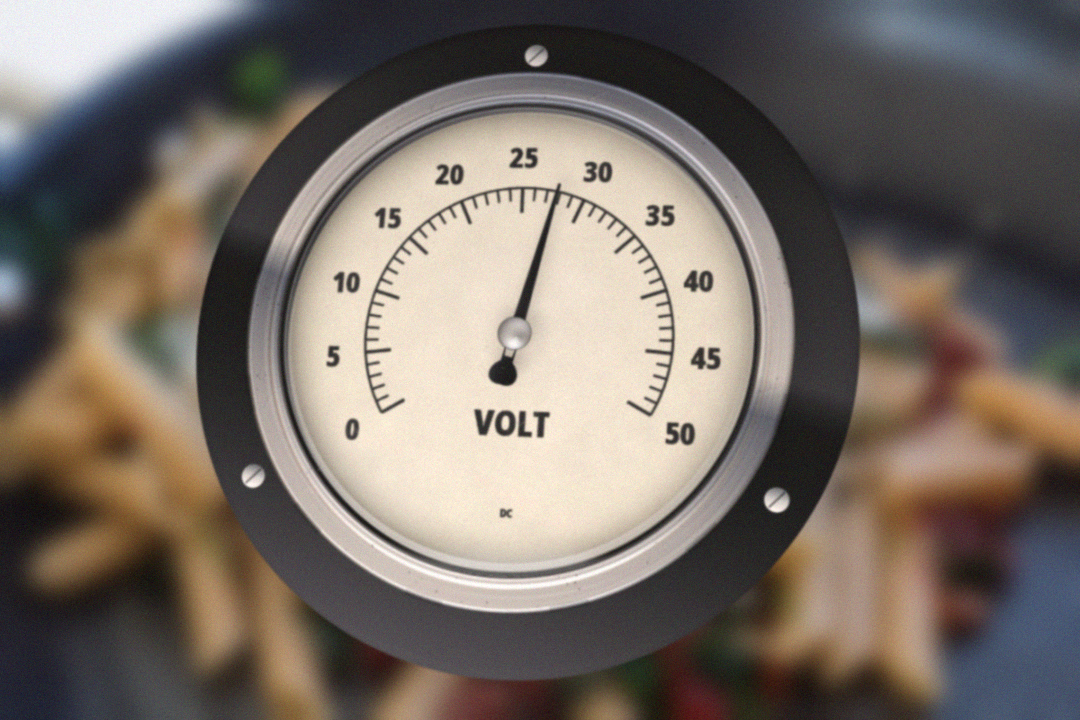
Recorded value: **28** V
